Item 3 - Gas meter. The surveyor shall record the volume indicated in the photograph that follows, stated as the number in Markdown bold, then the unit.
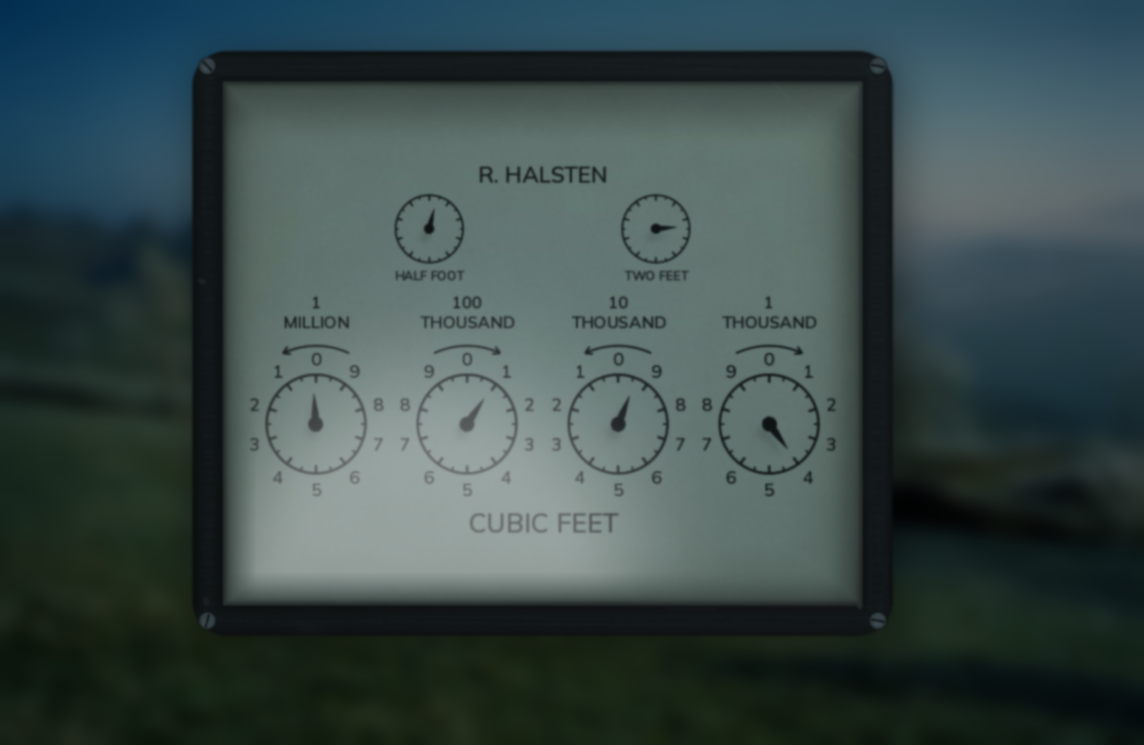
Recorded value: **9400** ft³
